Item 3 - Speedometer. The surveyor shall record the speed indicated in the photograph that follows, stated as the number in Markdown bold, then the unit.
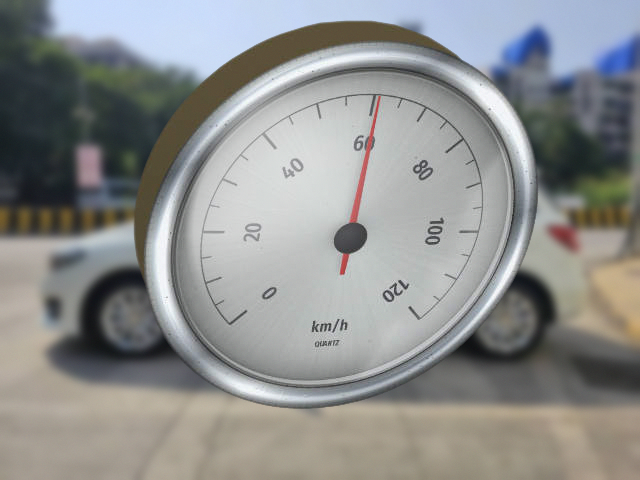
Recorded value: **60** km/h
